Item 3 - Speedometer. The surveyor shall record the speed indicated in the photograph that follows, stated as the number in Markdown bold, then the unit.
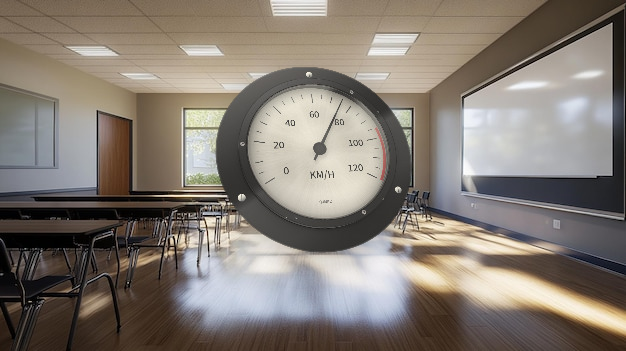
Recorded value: **75** km/h
